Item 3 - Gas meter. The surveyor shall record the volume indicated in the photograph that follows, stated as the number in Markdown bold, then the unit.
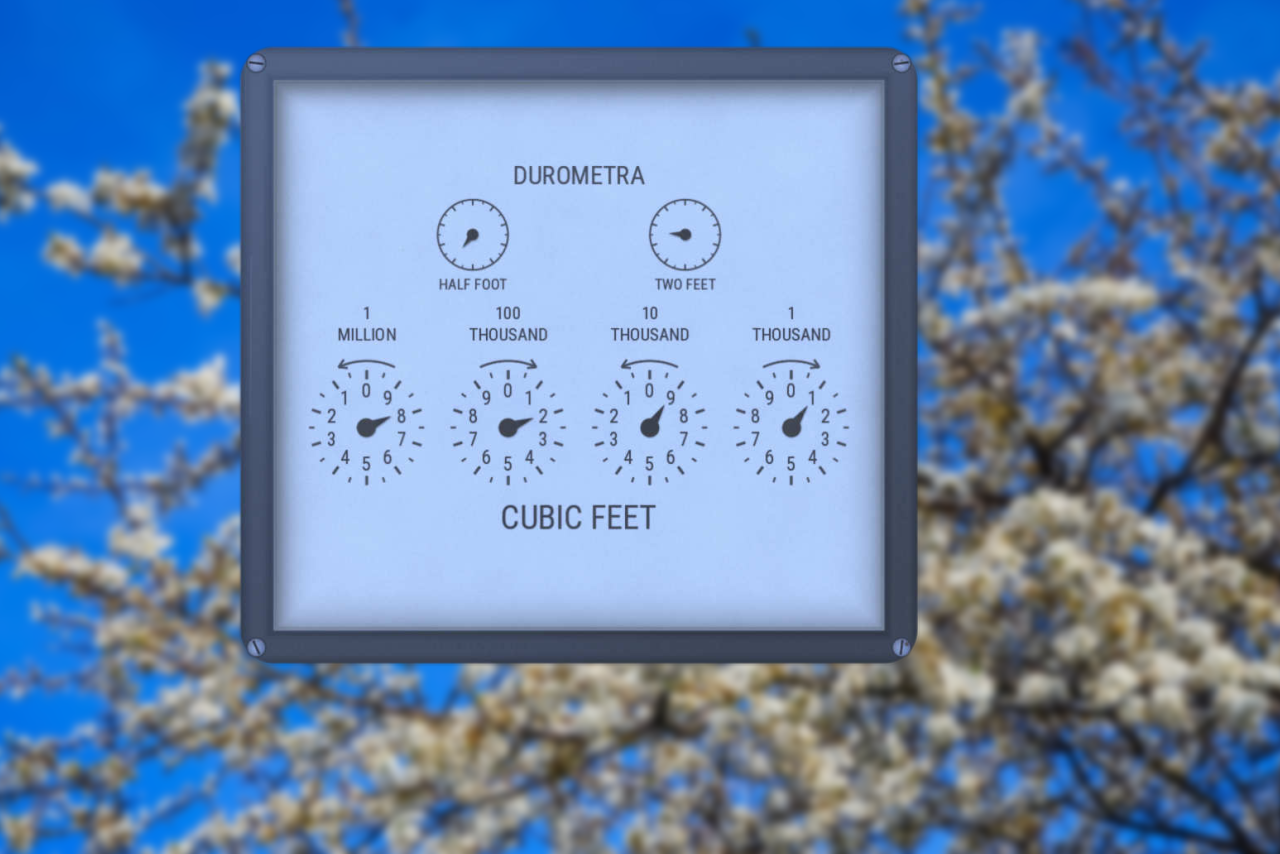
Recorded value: **819100** ft³
